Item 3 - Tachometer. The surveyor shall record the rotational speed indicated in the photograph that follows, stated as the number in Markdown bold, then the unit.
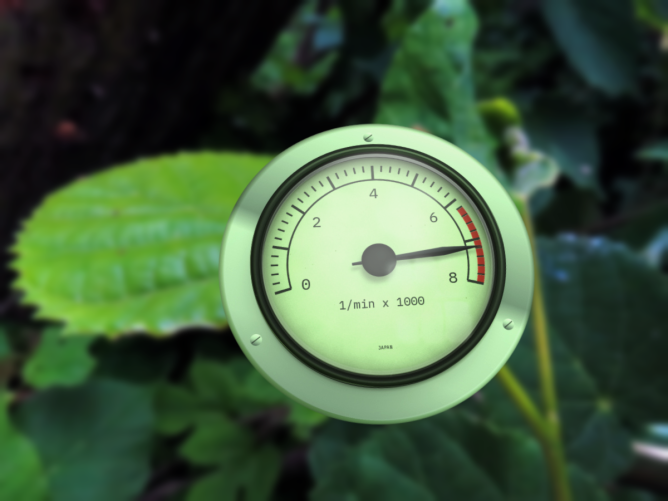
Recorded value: **7200** rpm
